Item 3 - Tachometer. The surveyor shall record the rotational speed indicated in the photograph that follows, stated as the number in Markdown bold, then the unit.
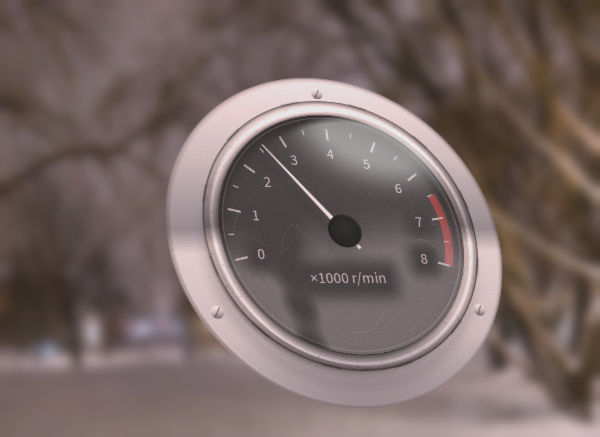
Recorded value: **2500** rpm
